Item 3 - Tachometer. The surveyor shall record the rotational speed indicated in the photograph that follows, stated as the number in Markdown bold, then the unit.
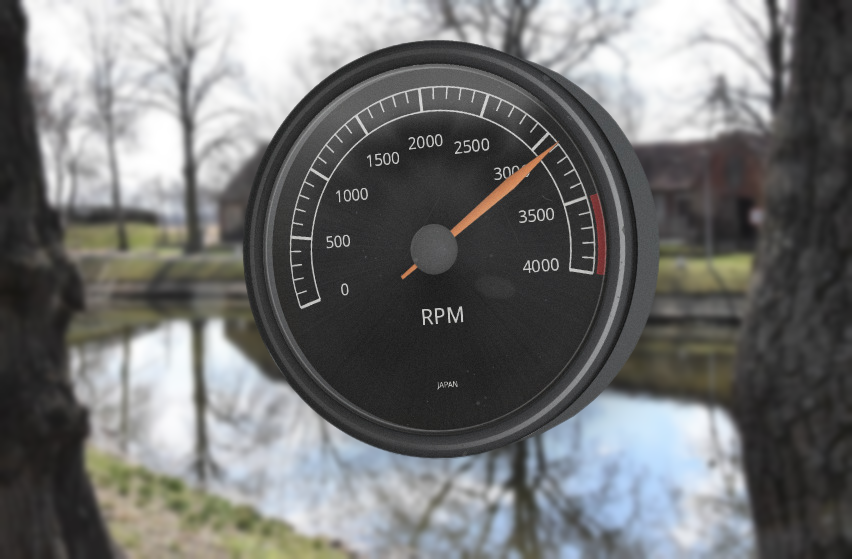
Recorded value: **3100** rpm
